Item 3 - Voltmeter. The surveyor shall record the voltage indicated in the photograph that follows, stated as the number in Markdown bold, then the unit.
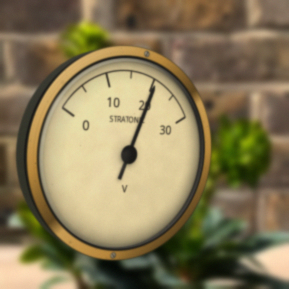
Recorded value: **20** V
